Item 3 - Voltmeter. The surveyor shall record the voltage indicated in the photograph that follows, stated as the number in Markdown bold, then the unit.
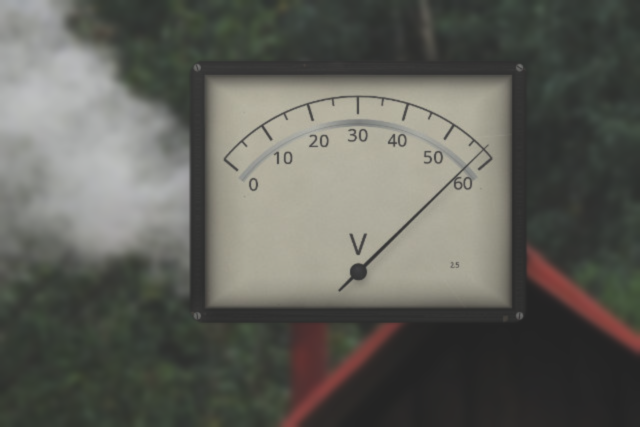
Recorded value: **57.5** V
